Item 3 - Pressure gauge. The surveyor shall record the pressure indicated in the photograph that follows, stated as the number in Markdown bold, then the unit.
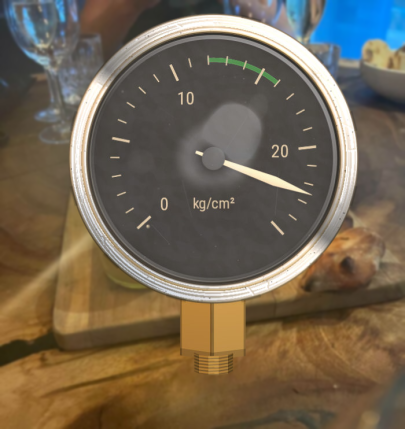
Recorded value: **22.5** kg/cm²
